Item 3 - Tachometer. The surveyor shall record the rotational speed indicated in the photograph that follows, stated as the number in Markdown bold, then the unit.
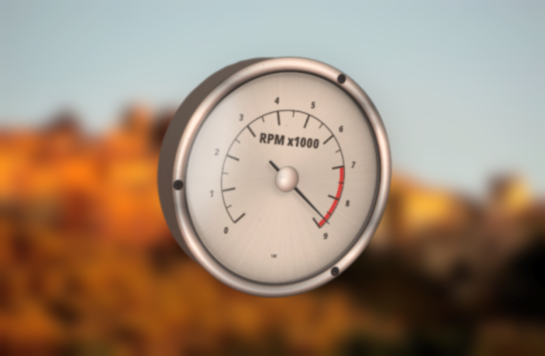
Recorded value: **8750** rpm
